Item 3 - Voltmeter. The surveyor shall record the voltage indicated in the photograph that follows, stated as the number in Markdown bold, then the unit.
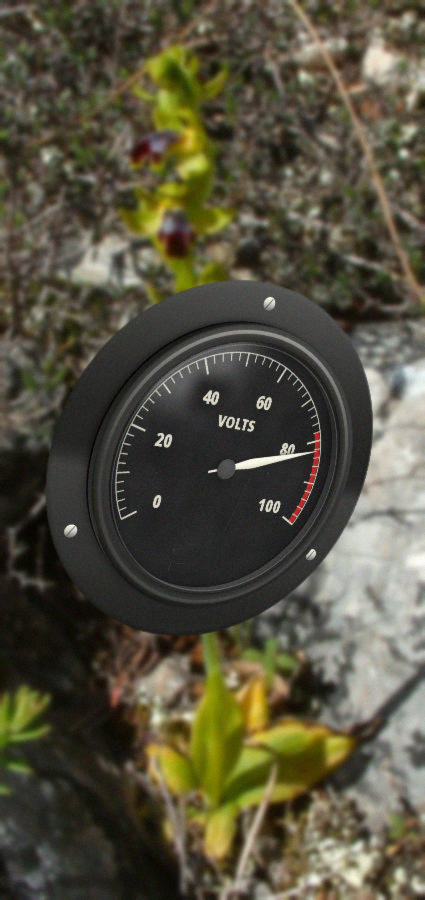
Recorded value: **82** V
